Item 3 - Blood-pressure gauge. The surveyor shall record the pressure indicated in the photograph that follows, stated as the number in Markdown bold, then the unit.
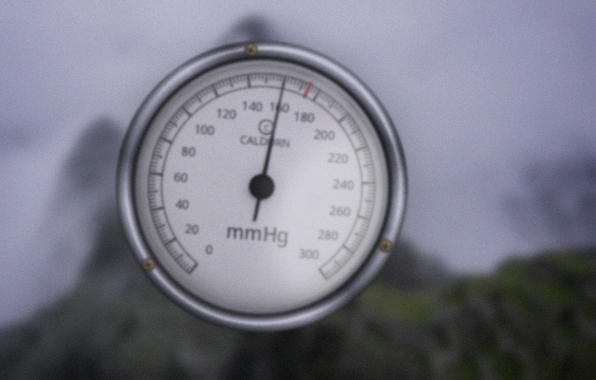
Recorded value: **160** mmHg
